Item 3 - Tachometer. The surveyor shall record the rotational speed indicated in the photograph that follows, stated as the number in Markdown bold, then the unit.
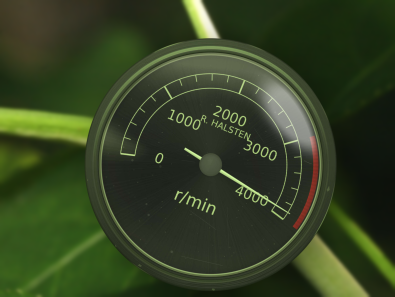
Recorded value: **3900** rpm
